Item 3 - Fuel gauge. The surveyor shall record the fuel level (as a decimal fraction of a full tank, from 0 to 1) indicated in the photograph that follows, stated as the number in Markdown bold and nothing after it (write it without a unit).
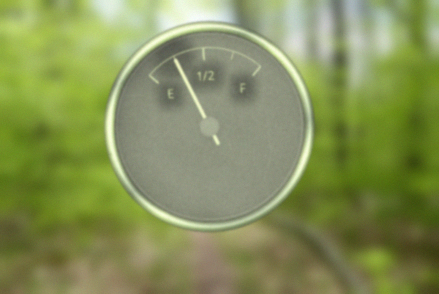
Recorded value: **0.25**
